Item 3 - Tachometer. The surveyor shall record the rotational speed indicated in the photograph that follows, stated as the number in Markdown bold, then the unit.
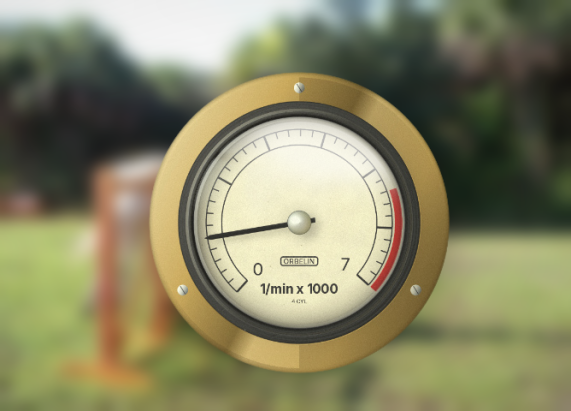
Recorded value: **1000** rpm
